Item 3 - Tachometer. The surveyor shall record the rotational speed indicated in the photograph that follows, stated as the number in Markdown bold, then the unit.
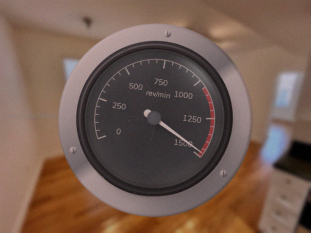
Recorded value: **1475** rpm
